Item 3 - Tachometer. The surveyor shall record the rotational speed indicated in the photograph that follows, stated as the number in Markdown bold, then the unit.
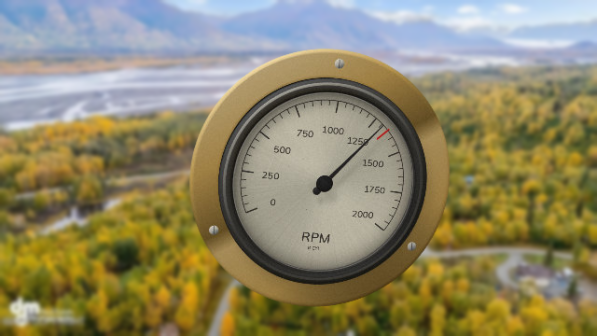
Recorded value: **1300** rpm
